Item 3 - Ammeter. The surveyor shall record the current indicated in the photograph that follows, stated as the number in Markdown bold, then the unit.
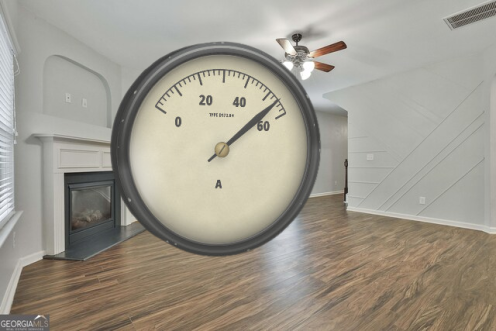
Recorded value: **54** A
